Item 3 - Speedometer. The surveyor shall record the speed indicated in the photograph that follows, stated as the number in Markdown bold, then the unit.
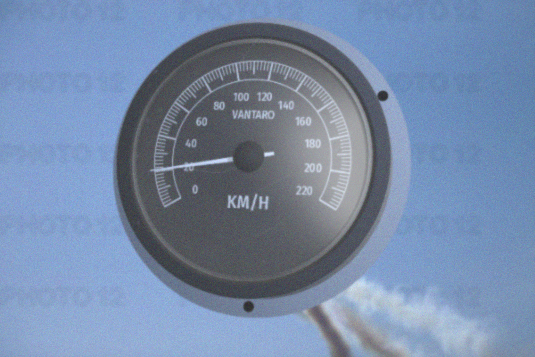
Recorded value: **20** km/h
